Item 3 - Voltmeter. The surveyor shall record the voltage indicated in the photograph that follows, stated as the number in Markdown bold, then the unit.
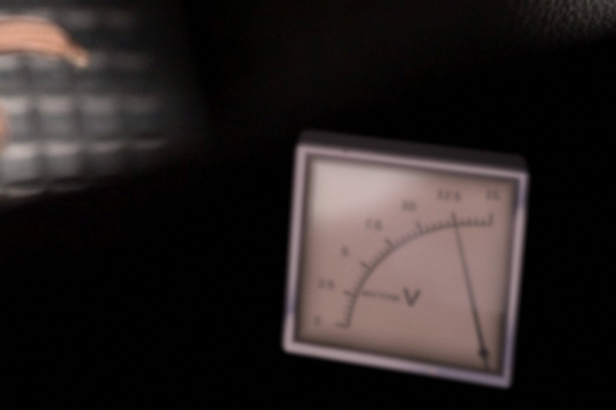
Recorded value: **12.5** V
